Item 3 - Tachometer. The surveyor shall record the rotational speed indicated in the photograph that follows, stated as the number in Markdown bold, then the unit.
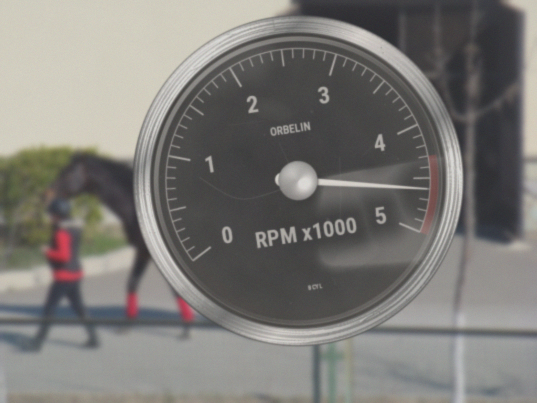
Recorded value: **4600** rpm
